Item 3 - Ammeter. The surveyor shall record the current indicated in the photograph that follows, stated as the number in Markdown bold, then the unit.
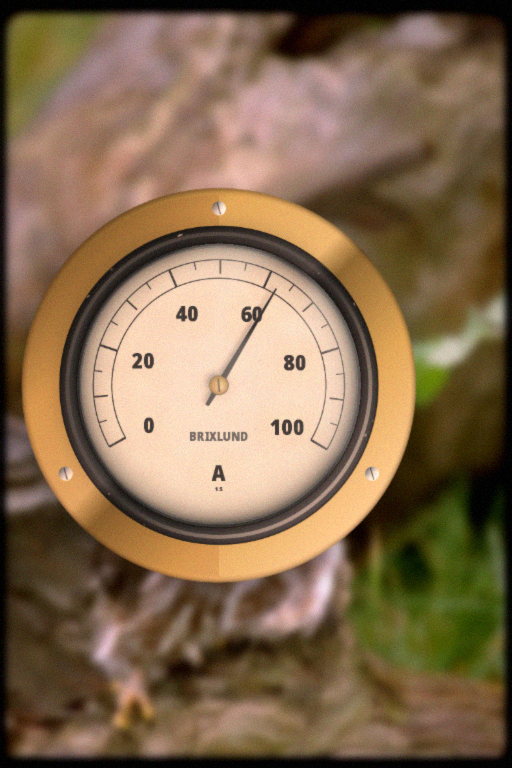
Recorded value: **62.5** A
